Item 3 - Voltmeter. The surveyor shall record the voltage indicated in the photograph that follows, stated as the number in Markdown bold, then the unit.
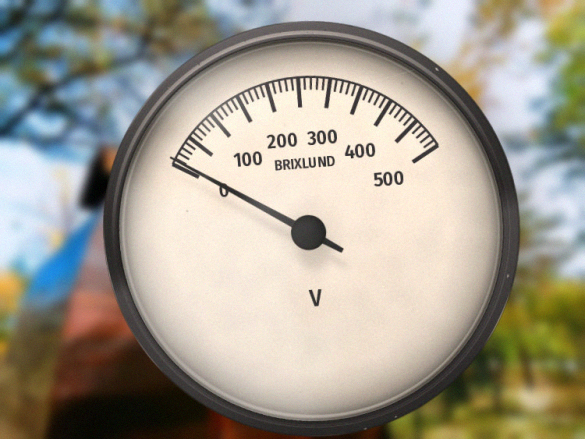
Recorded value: **10** V
